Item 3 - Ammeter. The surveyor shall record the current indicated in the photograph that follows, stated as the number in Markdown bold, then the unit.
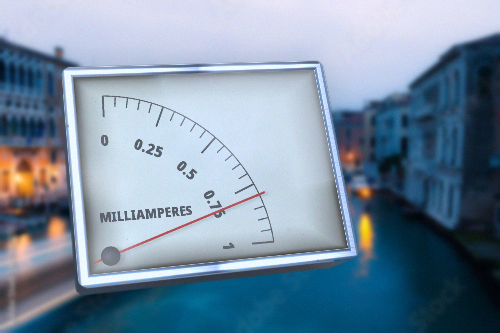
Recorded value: **0.8** mA
